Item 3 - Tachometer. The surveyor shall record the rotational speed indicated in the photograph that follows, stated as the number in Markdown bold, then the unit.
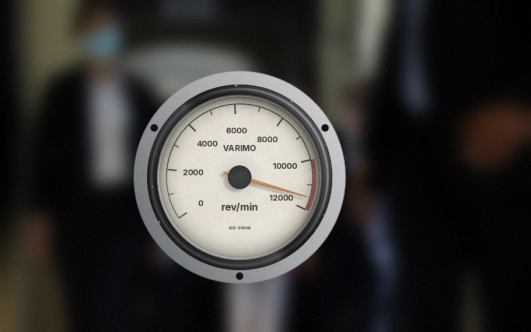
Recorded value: **11500** rpm
